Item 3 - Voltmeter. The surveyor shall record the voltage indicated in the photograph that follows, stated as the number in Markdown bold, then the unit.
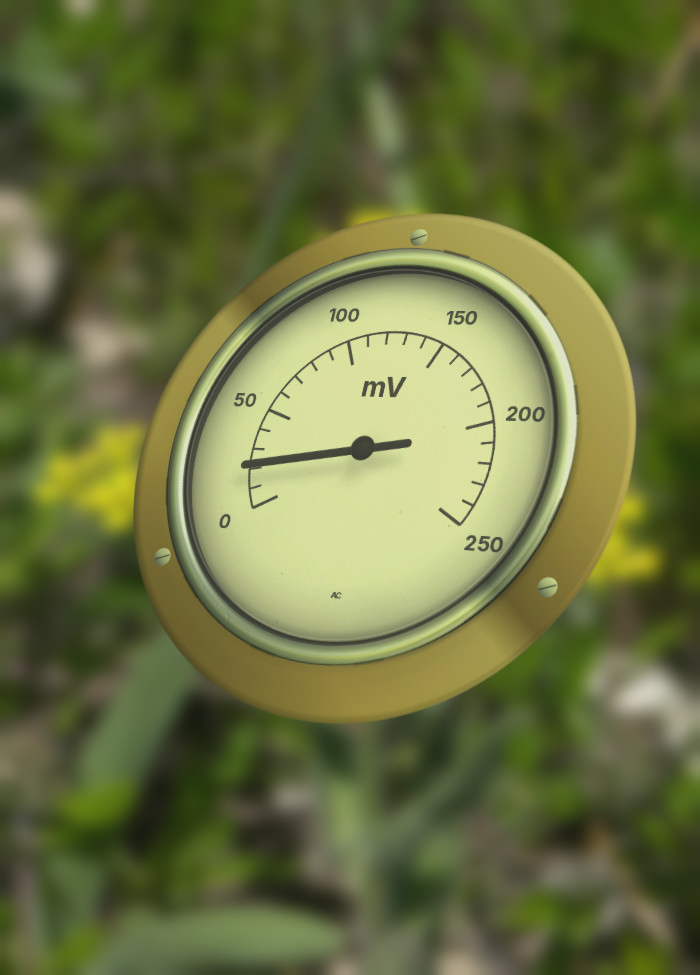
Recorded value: **20** mV
